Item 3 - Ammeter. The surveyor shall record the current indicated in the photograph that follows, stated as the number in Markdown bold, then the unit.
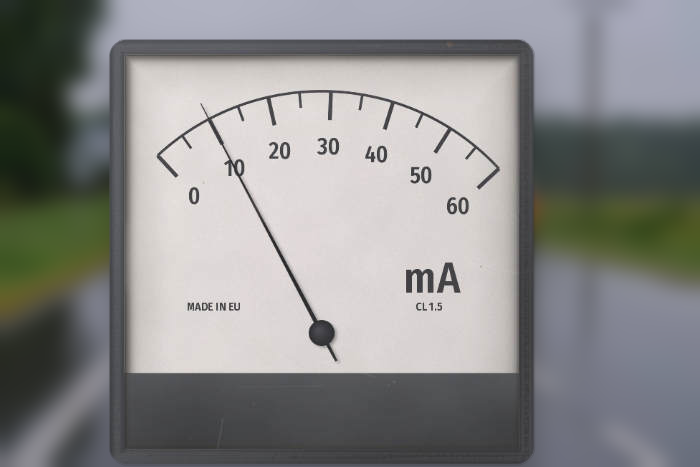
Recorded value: **10** mA
